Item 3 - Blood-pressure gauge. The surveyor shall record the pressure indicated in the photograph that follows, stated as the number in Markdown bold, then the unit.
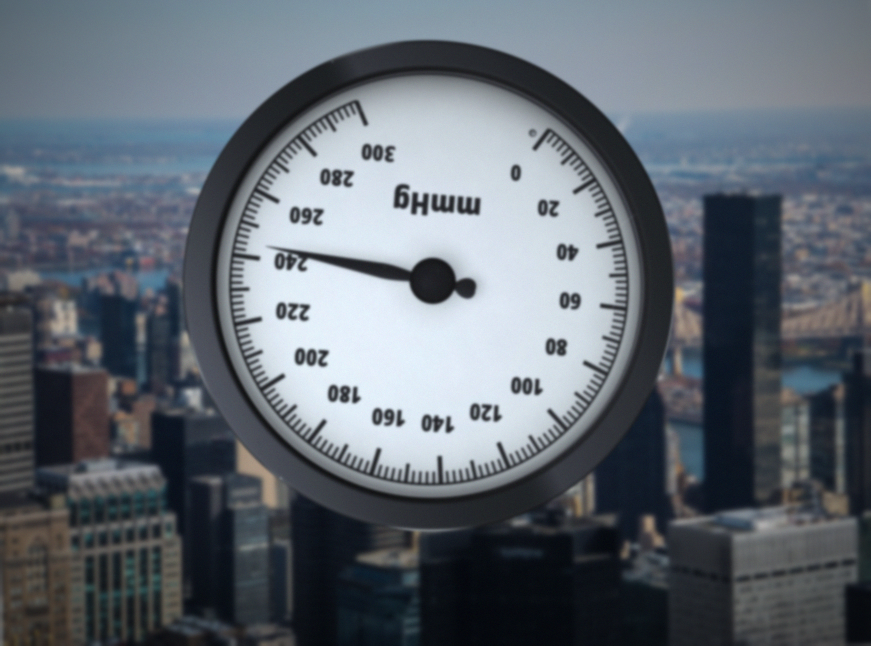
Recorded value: **244** mmHg
